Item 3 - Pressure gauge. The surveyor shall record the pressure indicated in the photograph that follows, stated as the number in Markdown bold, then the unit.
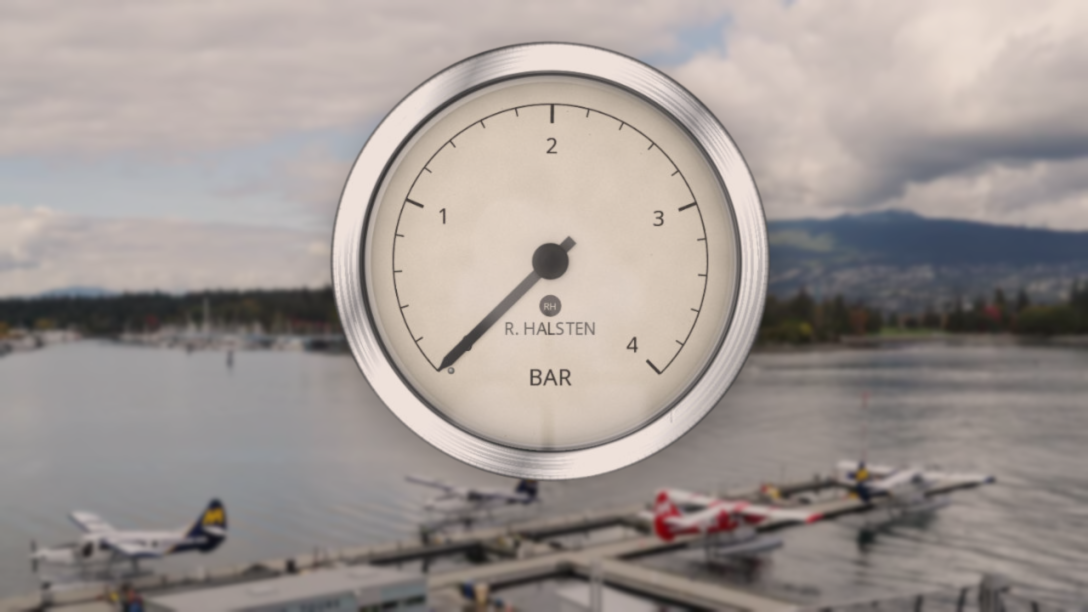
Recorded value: **0** bar
